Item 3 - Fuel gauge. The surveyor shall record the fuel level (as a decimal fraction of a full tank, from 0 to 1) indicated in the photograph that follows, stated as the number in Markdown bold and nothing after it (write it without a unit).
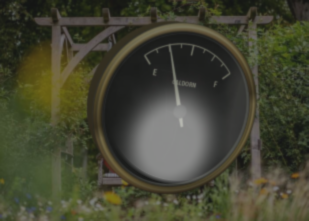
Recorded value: **0.25**
